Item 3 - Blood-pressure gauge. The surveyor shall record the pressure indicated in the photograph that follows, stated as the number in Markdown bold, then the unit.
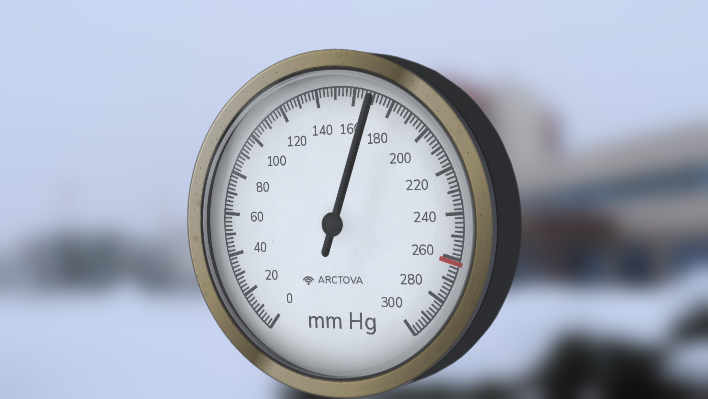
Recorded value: **170** mmHg
